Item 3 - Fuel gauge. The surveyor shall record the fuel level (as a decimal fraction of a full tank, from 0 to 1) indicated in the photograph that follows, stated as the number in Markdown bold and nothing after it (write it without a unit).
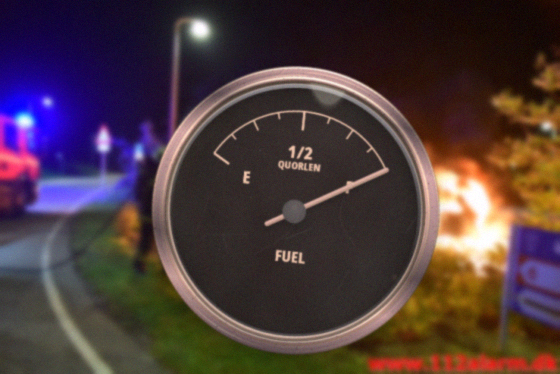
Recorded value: **1**
